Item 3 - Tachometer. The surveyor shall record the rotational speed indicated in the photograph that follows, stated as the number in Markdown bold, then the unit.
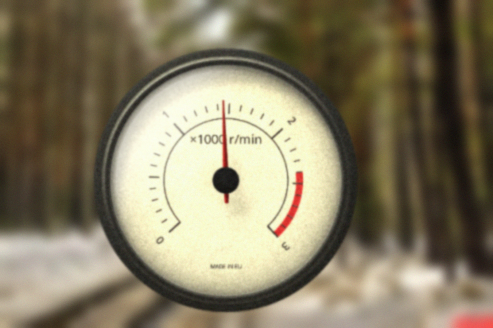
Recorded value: **1450** rpm
